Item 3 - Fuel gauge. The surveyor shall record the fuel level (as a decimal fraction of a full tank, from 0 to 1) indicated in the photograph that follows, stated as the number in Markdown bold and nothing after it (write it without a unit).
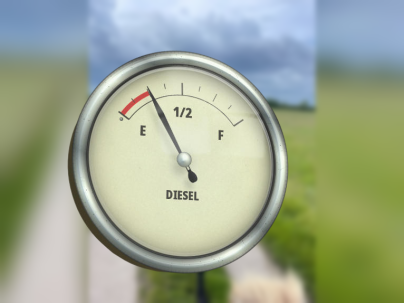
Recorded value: **0.25**
